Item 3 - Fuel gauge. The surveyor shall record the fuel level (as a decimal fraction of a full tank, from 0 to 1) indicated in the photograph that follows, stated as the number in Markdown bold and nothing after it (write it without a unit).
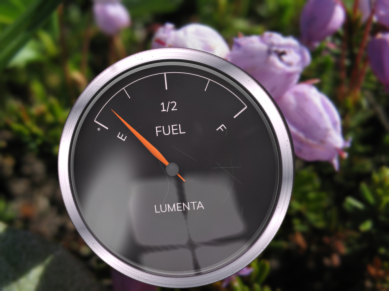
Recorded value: **0.125**
